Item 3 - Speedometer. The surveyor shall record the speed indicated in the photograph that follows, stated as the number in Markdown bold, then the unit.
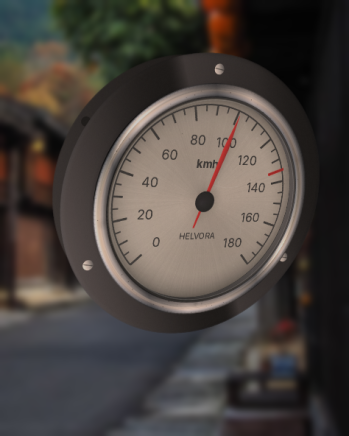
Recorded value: **100** km/h
